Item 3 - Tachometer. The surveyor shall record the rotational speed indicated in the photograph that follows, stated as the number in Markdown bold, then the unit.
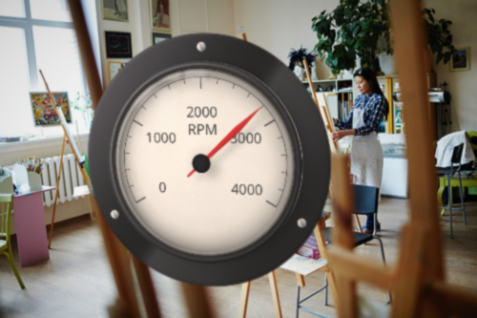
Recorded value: **2800** rpm
